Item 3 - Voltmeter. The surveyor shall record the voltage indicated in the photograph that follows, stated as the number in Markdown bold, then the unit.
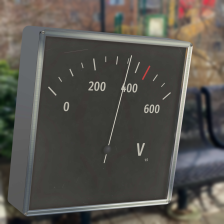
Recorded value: **350** V
